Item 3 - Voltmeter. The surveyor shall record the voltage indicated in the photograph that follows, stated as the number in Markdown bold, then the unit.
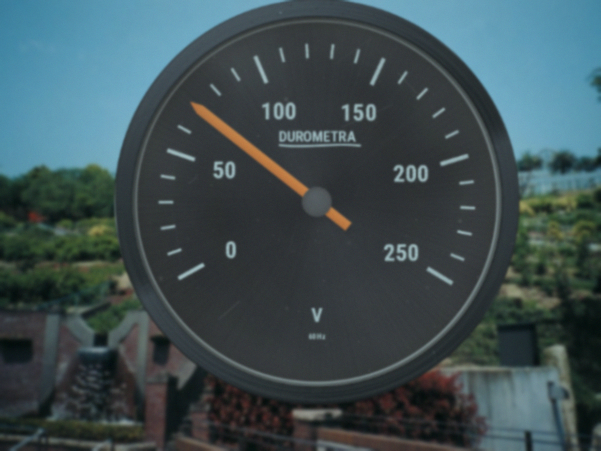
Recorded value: **70** V
